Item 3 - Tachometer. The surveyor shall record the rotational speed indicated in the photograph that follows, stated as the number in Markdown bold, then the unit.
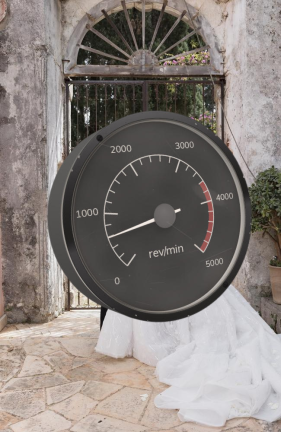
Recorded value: **600** rpm
